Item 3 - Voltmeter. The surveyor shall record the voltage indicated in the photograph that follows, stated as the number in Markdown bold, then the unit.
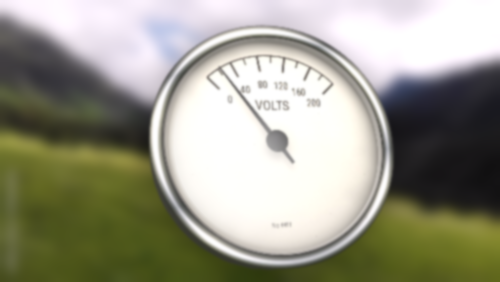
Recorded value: **20** V
